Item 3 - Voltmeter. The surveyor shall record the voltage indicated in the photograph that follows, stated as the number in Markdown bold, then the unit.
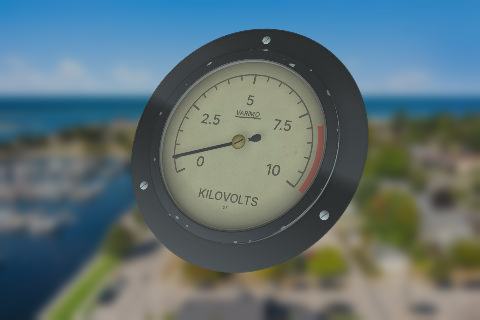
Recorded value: **0.5** kV
